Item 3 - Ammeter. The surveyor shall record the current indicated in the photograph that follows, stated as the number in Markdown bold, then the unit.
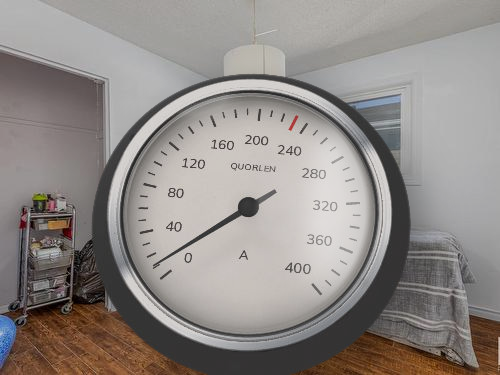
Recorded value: **10** A
